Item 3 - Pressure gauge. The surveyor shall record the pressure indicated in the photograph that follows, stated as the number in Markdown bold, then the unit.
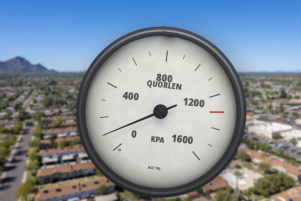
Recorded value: **100** kPa
